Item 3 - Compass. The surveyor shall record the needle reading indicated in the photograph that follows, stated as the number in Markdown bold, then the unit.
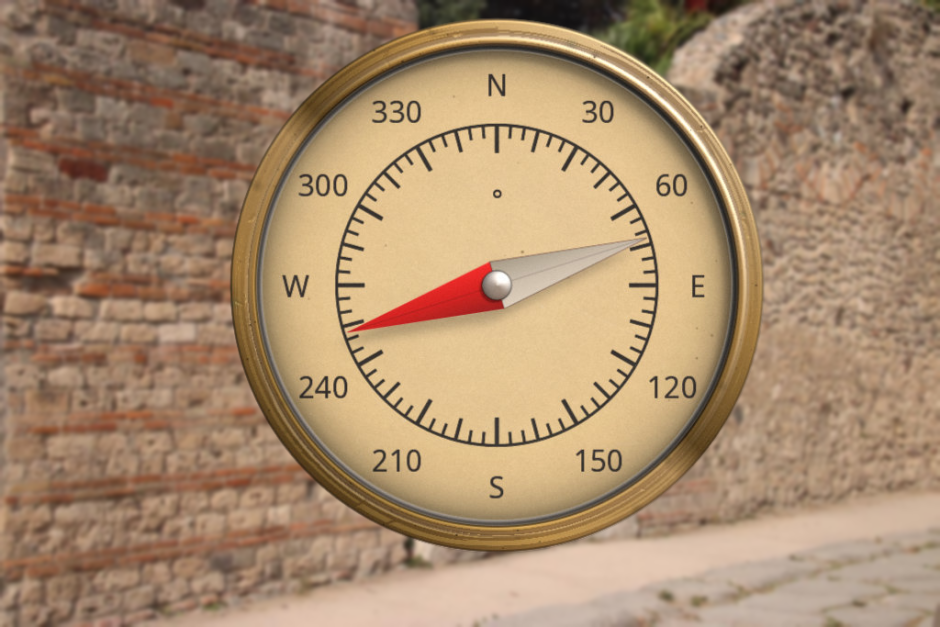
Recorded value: **252.5** °
